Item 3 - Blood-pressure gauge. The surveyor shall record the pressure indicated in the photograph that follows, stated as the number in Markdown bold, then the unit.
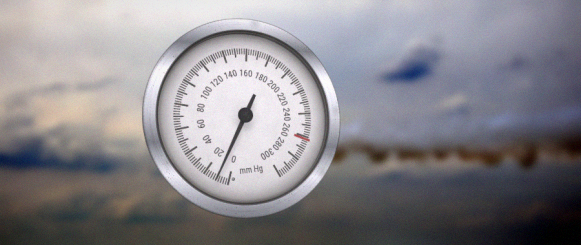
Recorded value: **10** mmHg
